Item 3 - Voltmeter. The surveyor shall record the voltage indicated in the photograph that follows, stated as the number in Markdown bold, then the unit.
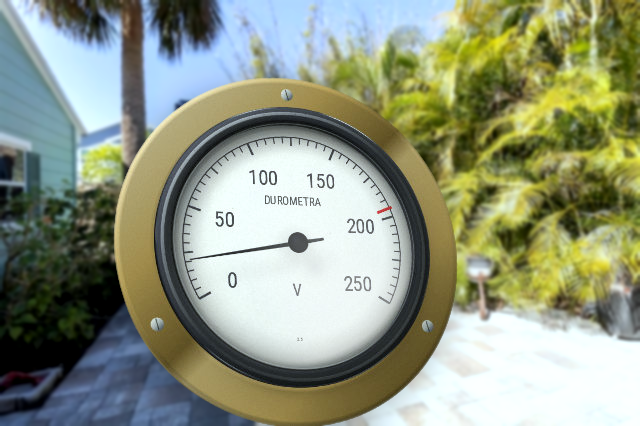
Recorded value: **20** V
